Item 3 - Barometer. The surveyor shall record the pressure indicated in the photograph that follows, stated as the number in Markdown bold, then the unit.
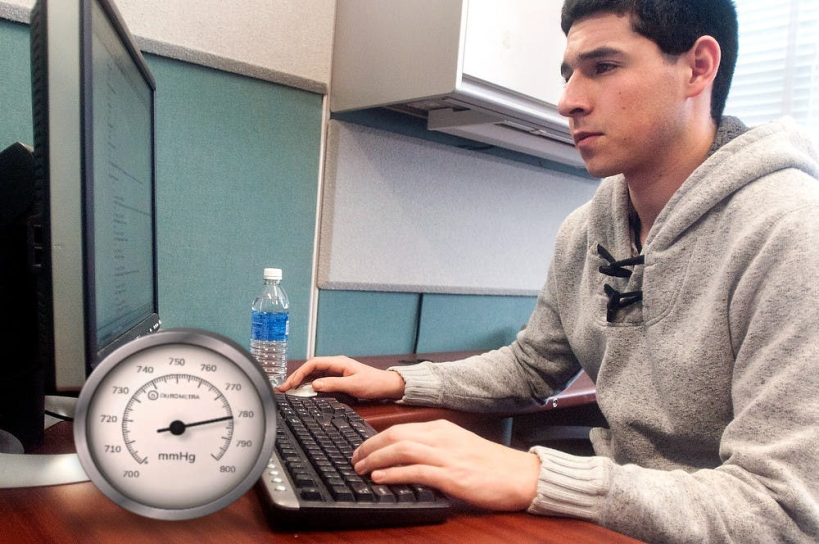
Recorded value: **780** mmHg
